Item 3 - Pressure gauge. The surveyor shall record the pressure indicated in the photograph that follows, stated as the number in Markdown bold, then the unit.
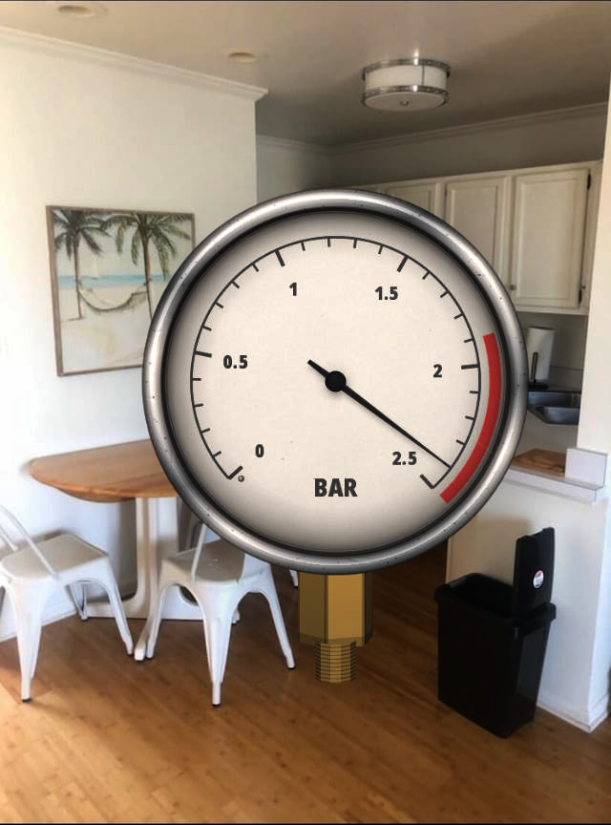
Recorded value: **2.4** bar
